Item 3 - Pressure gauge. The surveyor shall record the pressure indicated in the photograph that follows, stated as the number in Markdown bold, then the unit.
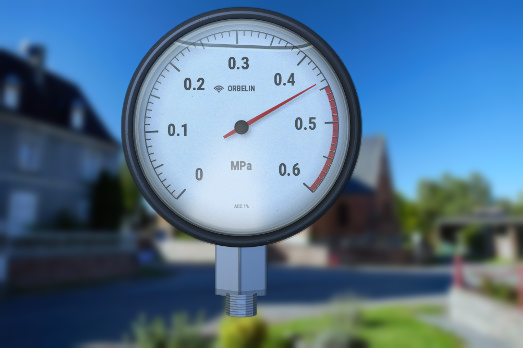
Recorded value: **0.44** MPa
